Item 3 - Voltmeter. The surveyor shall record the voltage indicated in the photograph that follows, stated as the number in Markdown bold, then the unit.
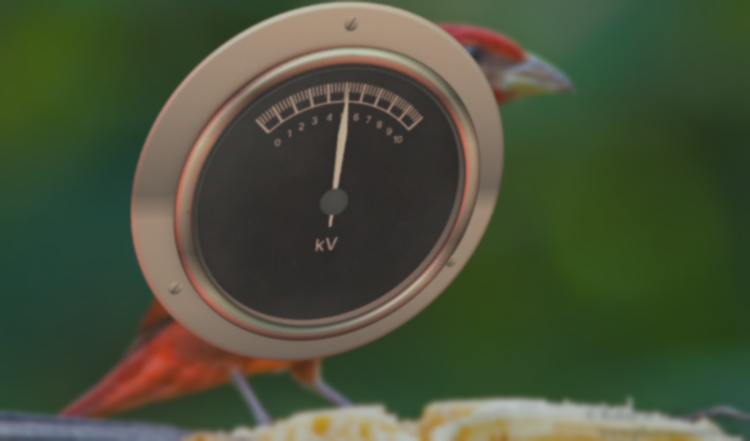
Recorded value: **5** kV
